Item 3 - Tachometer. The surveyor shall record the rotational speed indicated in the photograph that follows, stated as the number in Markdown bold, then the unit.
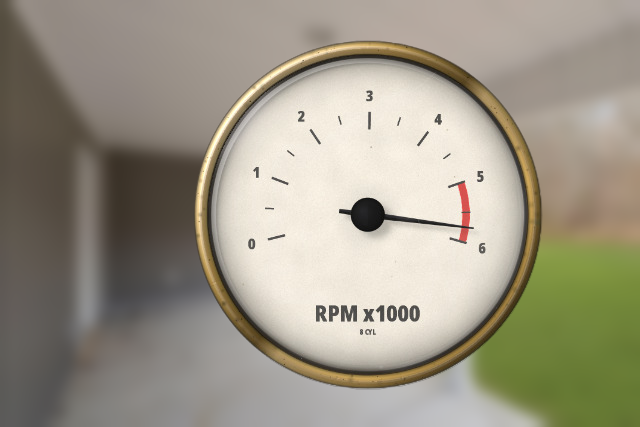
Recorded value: **5750** rpm
